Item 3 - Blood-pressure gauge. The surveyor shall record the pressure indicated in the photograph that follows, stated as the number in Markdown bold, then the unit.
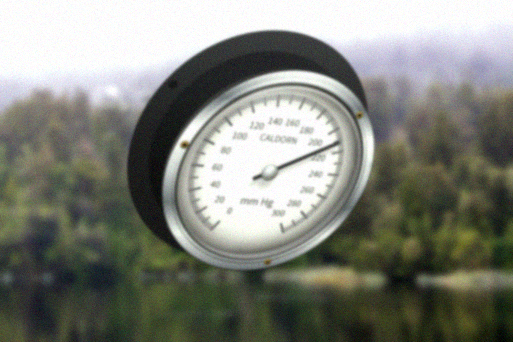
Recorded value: **210** mmHg
